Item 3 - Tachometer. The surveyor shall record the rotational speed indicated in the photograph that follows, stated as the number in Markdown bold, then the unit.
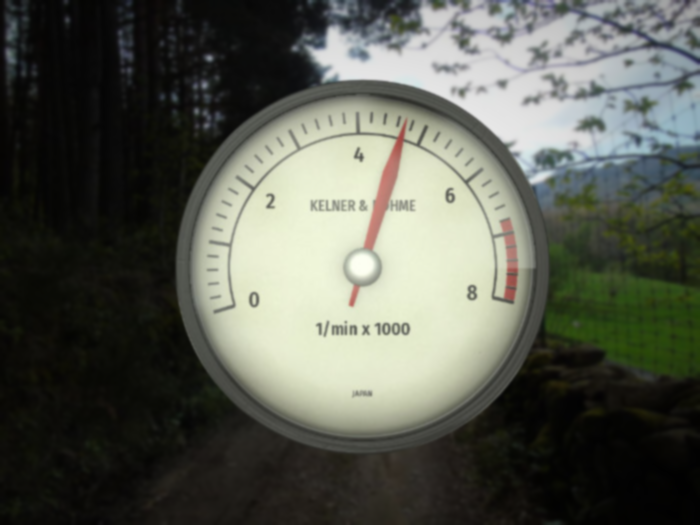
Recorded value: **4700** rpm
